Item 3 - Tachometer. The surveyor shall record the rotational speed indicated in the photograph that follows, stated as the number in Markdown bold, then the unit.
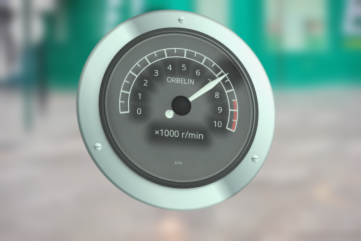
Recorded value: **7250** rpm
